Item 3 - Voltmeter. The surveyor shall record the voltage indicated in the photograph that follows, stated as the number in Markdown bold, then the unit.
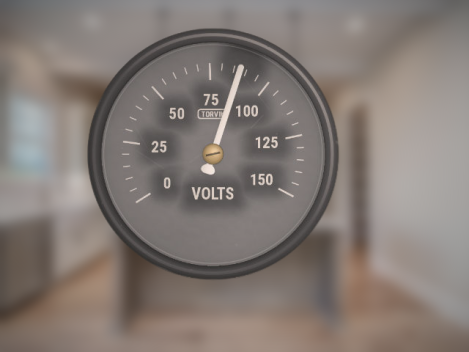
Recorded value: **87.5** V
